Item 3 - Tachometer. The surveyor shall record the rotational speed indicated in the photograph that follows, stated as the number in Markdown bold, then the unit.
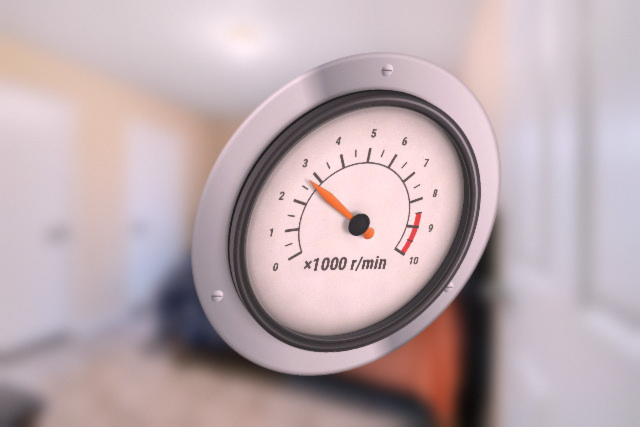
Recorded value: **2750** rpm
